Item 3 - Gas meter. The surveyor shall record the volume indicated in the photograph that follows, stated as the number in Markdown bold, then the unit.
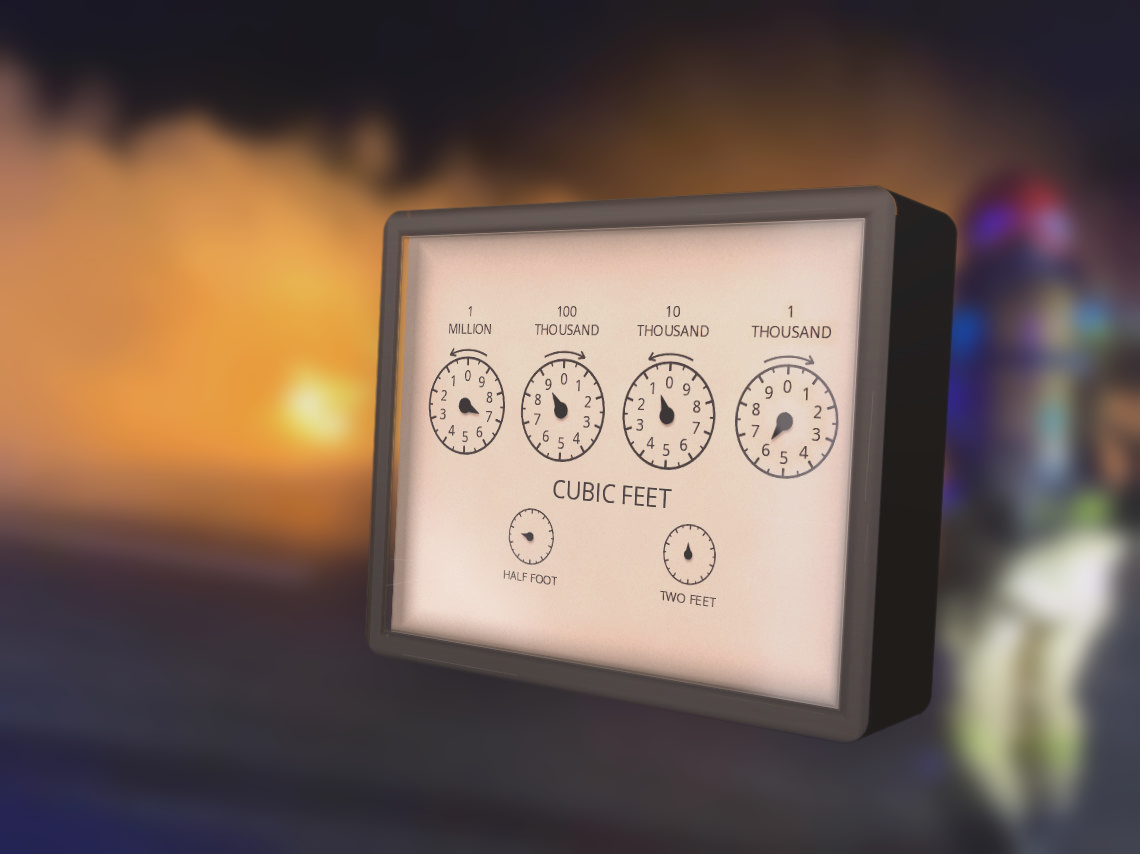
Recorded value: **690600** ft³
